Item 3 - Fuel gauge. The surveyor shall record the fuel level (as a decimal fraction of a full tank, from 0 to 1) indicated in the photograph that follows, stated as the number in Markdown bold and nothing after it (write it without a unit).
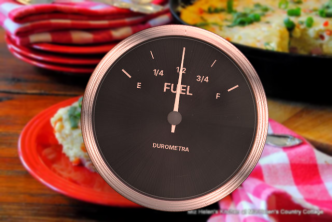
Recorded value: **0.5**
